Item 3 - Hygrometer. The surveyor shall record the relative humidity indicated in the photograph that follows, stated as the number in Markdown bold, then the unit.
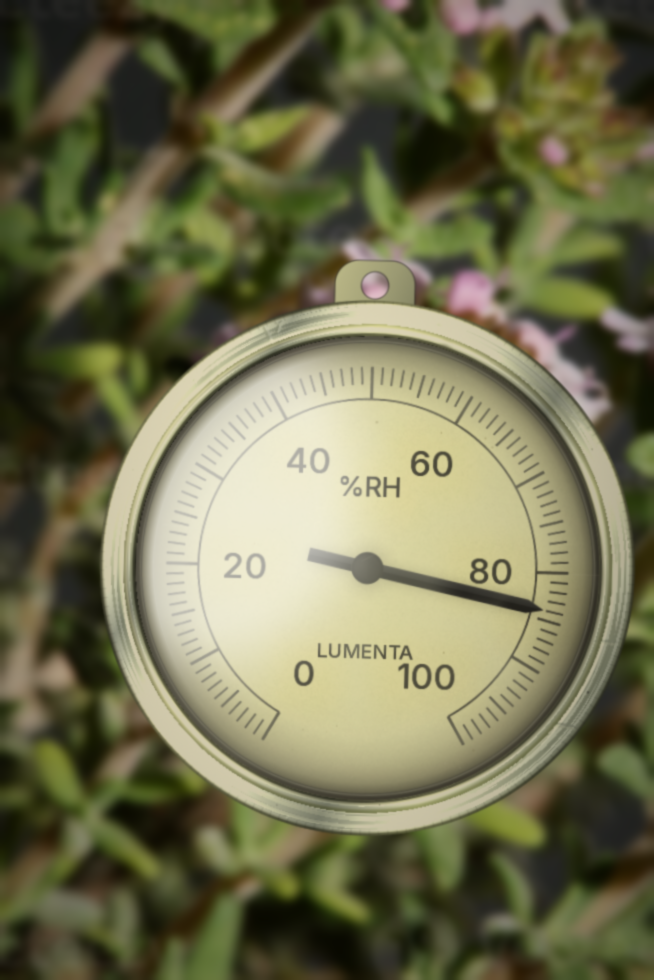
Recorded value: **84** %
